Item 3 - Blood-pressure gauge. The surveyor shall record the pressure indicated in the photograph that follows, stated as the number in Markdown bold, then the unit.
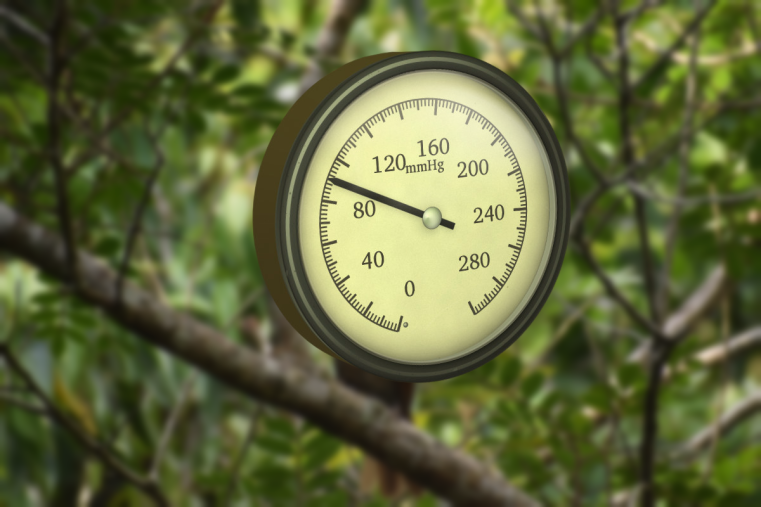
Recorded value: **90** mmHg
